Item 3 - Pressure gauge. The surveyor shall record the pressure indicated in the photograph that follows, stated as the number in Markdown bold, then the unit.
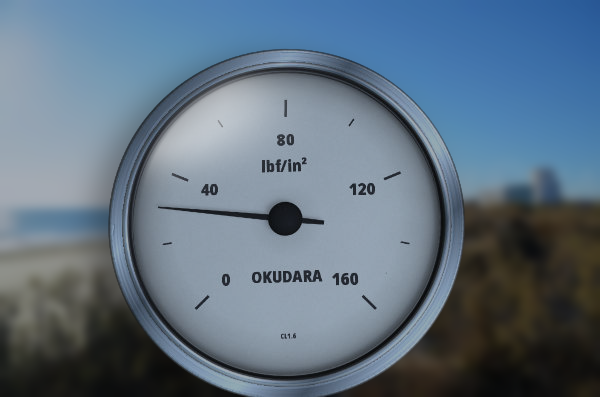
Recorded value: **30** psi
